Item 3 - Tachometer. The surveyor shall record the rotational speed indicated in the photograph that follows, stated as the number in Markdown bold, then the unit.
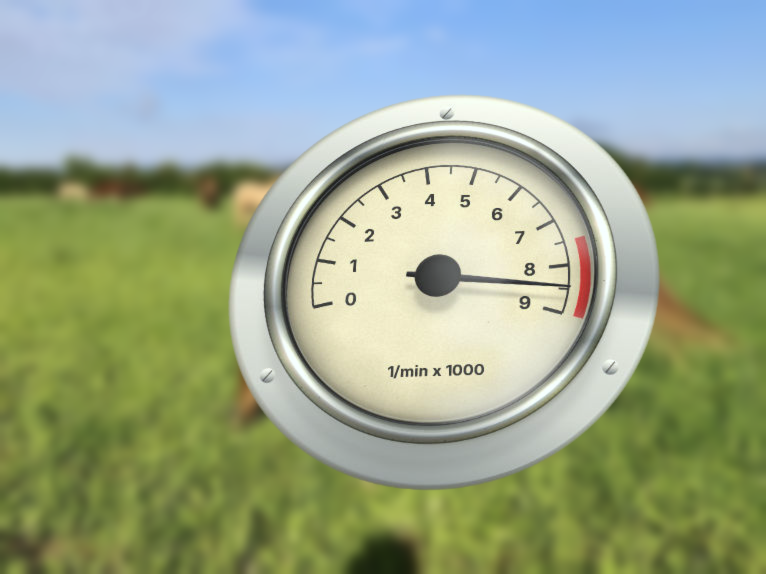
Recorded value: **8500** rpm
